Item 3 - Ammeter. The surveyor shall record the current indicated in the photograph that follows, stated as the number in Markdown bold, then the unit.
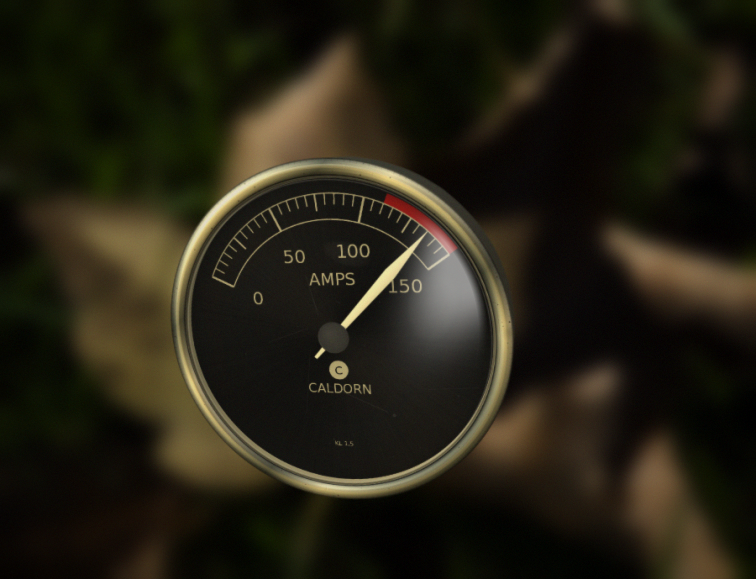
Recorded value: **135** A
